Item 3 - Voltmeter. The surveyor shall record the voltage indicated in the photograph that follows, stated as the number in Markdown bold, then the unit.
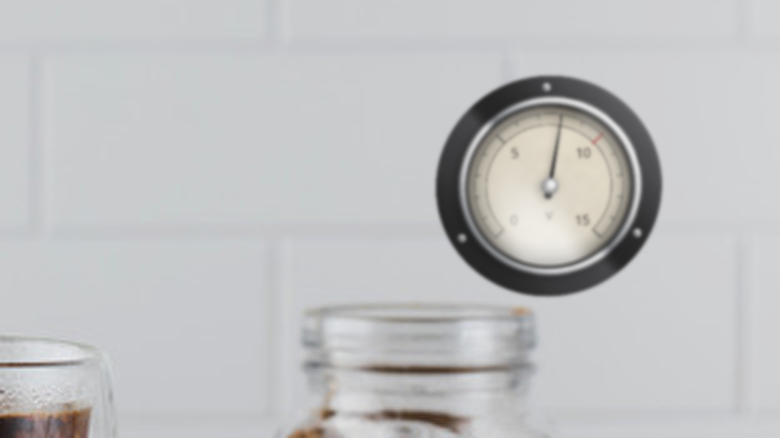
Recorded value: **8** V
